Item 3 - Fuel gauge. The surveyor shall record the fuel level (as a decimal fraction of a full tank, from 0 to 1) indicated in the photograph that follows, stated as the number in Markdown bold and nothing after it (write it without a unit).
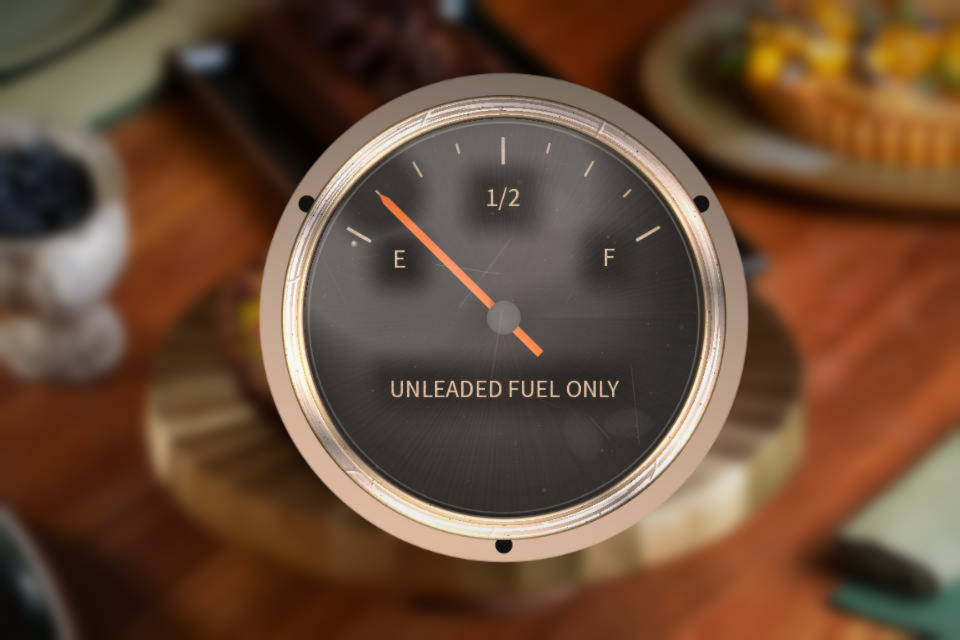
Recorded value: **0.125**
